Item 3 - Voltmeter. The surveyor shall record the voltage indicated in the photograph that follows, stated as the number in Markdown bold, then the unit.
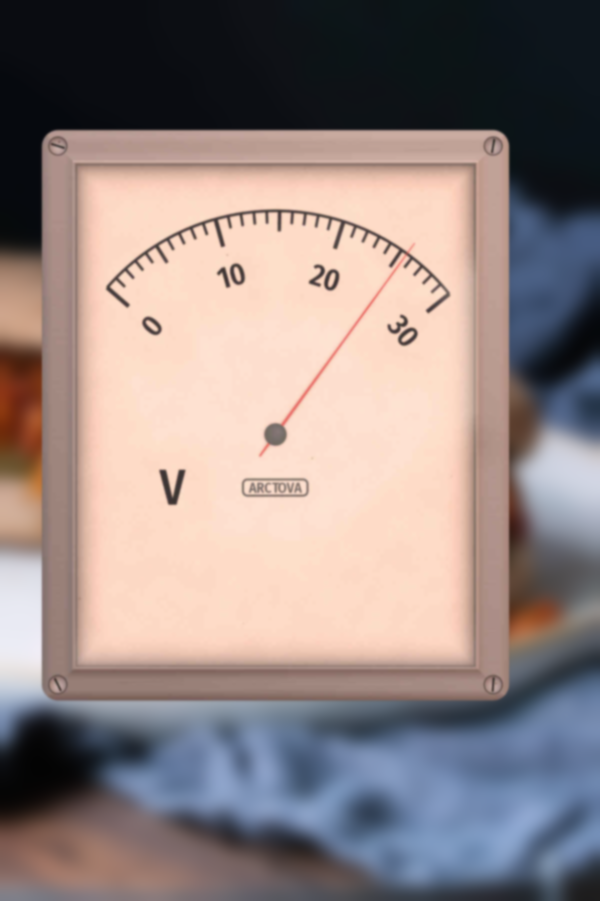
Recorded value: **25.5** V
